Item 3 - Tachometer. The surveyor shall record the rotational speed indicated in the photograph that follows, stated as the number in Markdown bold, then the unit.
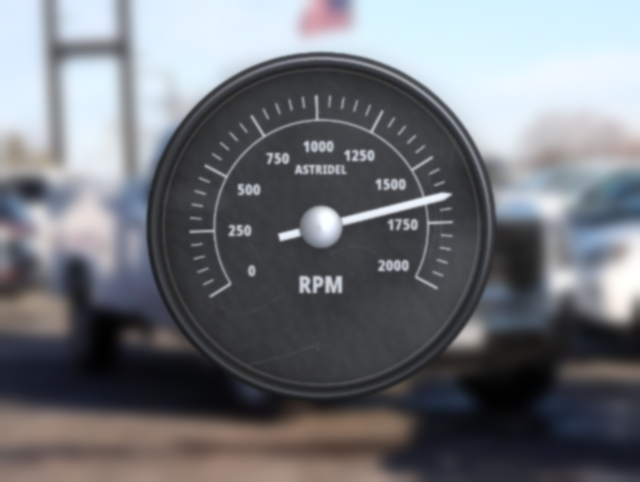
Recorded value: **1650** rpm
